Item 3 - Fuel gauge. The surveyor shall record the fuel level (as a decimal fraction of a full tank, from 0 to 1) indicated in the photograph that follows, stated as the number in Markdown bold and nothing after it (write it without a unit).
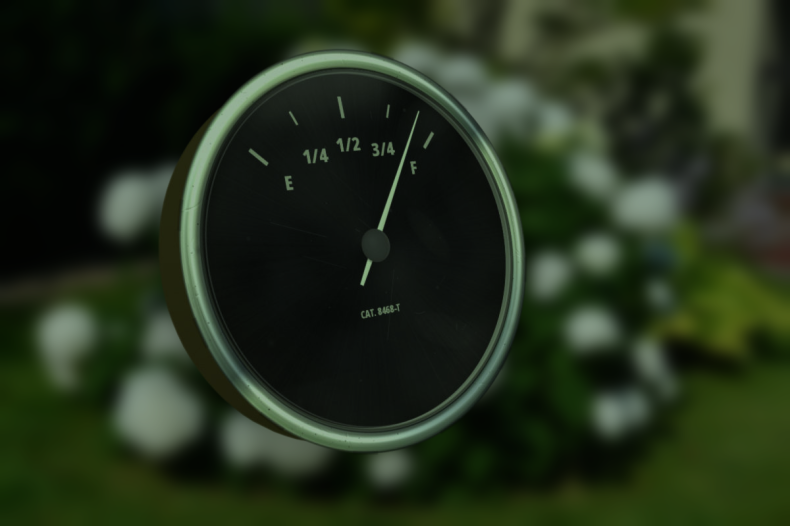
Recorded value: **0.875**
